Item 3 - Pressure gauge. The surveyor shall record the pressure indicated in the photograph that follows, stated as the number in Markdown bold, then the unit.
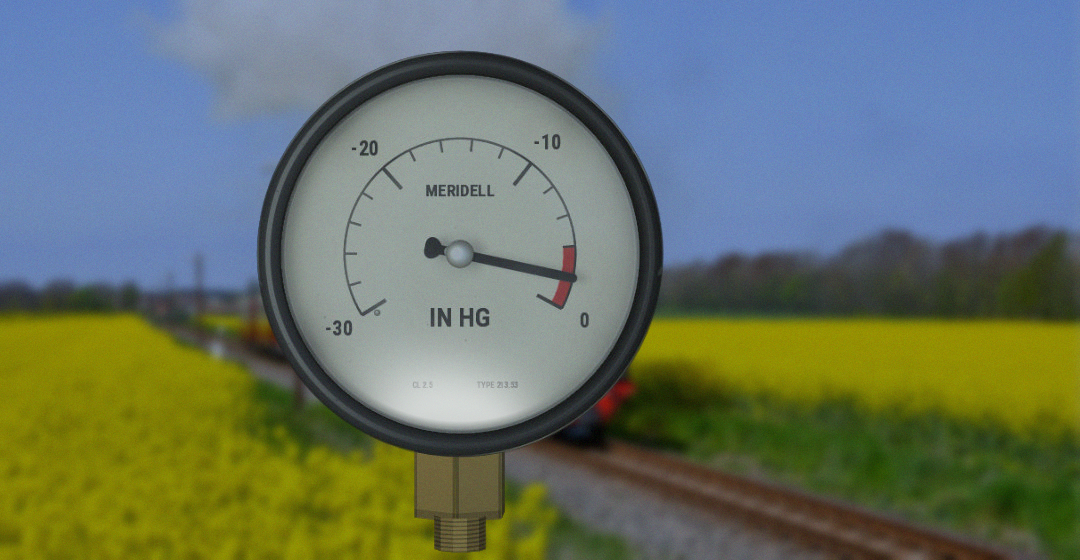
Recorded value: **-2** inHg
